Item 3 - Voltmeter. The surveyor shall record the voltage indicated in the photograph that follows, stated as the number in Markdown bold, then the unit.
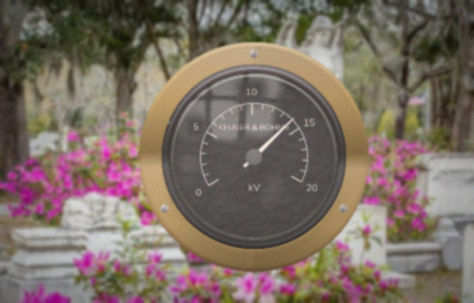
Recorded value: **14** kV
